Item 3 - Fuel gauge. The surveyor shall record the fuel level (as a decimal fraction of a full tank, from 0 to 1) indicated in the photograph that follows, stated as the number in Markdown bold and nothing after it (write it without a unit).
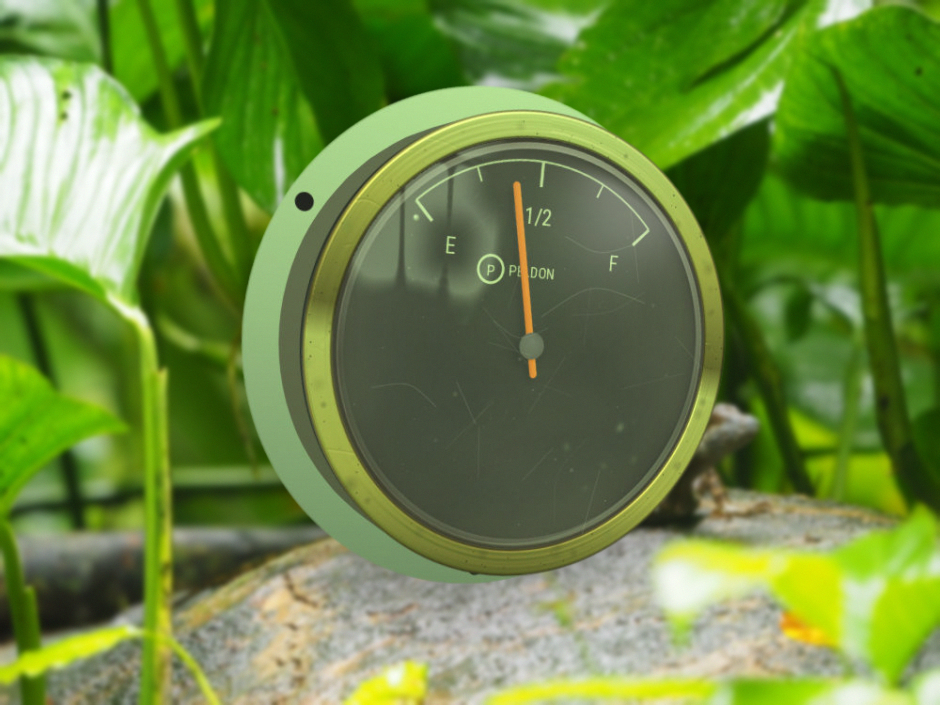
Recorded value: **0.375**
